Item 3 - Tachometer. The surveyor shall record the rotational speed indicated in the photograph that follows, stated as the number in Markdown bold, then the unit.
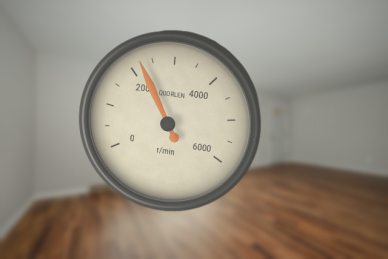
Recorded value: **2250** rpm
